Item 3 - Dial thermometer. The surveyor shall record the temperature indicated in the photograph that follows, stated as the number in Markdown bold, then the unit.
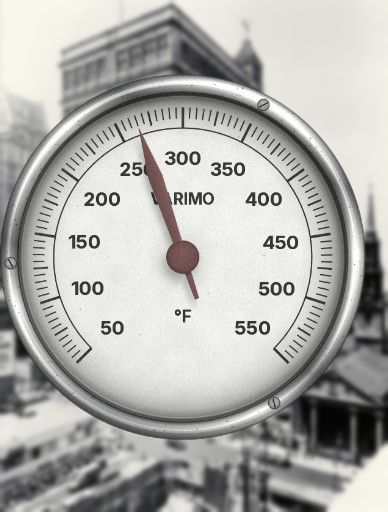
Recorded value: **265** °F
